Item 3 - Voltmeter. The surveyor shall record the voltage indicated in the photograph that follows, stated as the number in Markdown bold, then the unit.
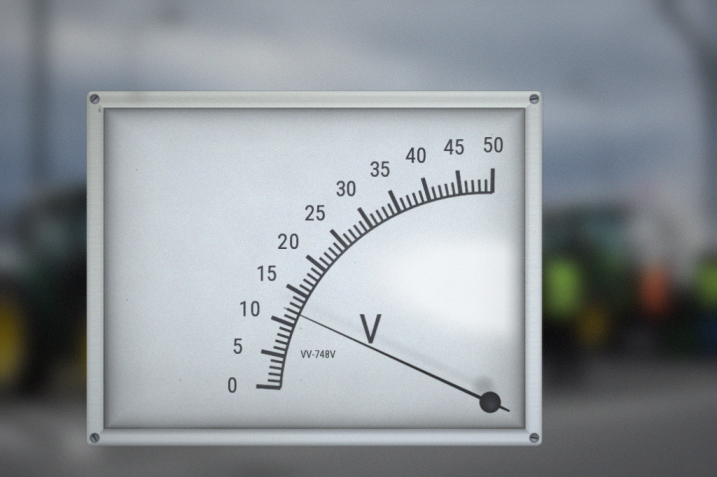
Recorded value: **12** V
